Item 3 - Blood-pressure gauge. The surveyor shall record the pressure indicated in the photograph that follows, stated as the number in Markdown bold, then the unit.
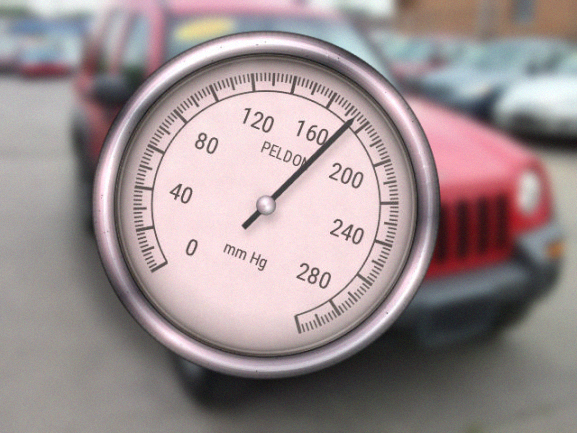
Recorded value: **174** mmHg
